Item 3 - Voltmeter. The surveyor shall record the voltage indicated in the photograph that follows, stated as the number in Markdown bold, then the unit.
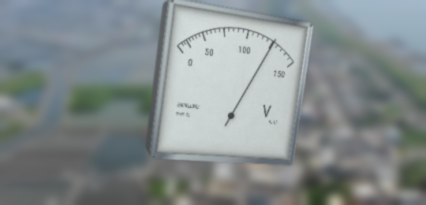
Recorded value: **125** V
